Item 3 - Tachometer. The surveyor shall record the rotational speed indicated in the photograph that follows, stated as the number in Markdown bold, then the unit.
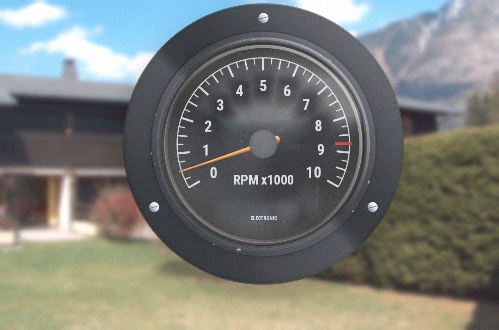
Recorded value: **500** rpm
